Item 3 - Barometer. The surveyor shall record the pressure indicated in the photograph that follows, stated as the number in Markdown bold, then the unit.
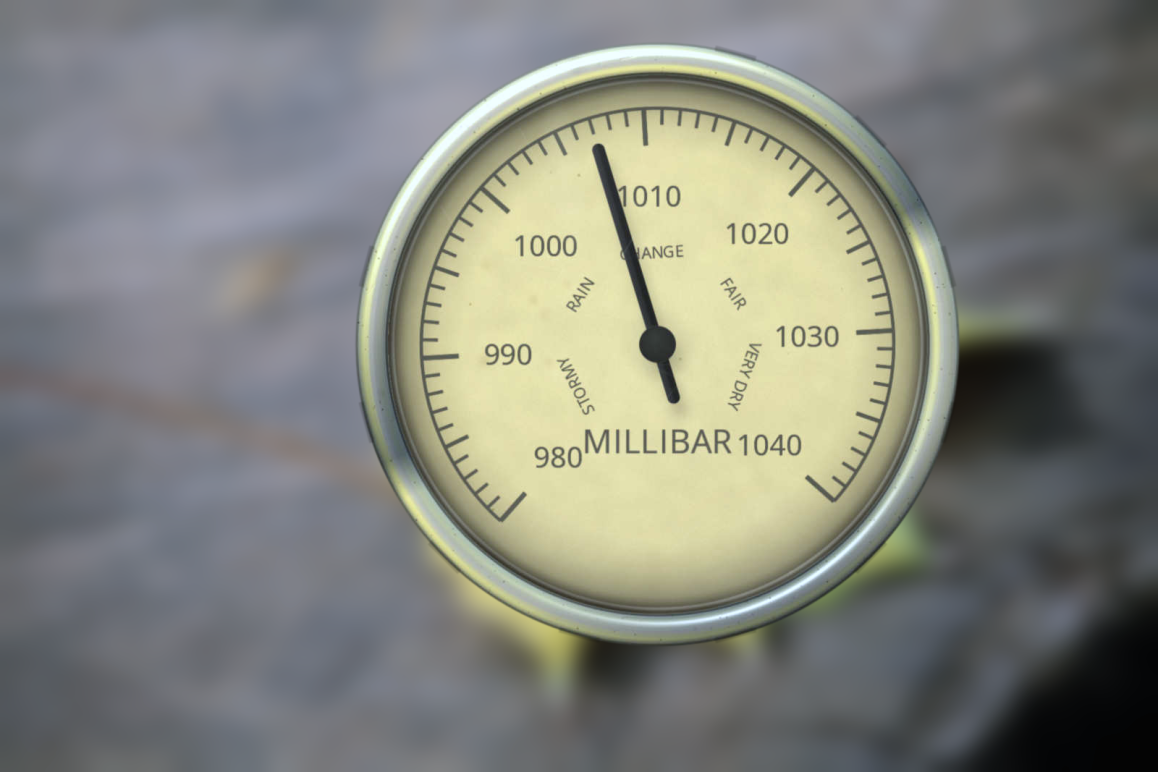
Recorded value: **1007** mbar
